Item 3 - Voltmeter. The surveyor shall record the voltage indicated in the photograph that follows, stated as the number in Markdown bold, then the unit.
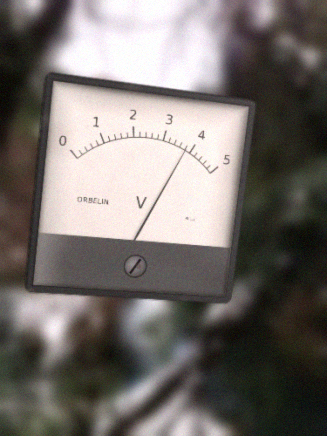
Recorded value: **3.8** V
